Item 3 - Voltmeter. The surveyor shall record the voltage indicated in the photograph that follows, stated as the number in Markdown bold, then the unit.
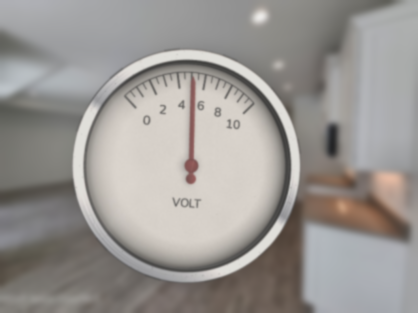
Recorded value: **5** V
